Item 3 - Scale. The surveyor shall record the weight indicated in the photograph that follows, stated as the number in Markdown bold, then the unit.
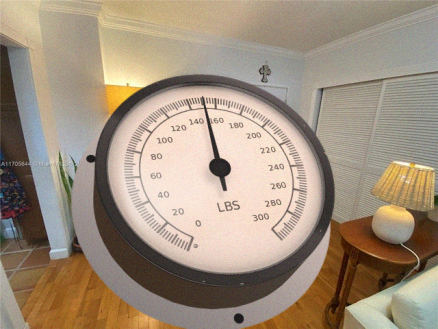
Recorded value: **150** lb
